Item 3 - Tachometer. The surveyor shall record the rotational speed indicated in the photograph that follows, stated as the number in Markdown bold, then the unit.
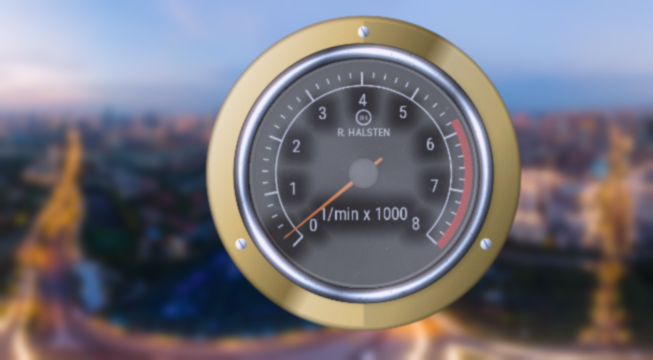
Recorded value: **200** rpm
